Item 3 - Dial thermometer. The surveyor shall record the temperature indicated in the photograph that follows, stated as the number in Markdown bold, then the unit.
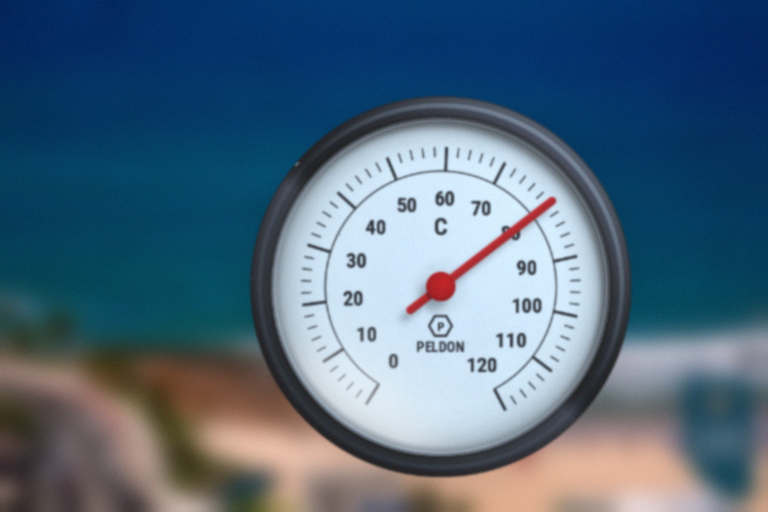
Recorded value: **80** °C
